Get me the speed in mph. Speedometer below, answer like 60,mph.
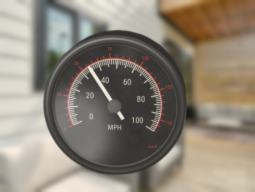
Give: 35,mph
